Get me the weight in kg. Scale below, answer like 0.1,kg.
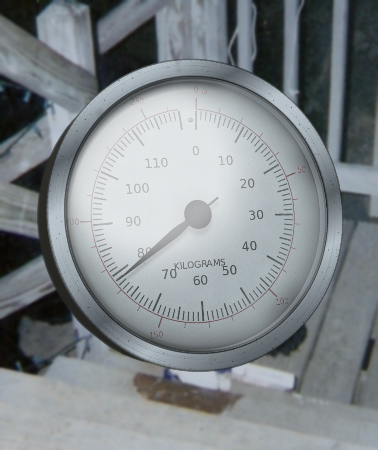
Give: 79,kg
